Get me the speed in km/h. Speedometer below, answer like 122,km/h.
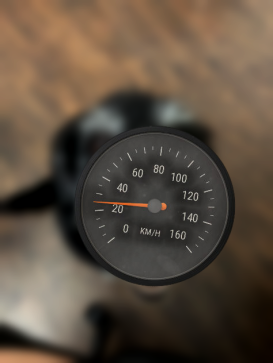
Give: 25,km/h
